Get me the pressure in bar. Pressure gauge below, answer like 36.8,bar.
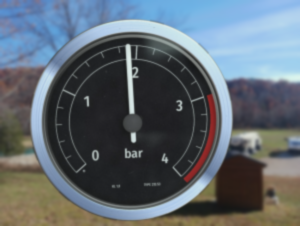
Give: 1.9,bar
